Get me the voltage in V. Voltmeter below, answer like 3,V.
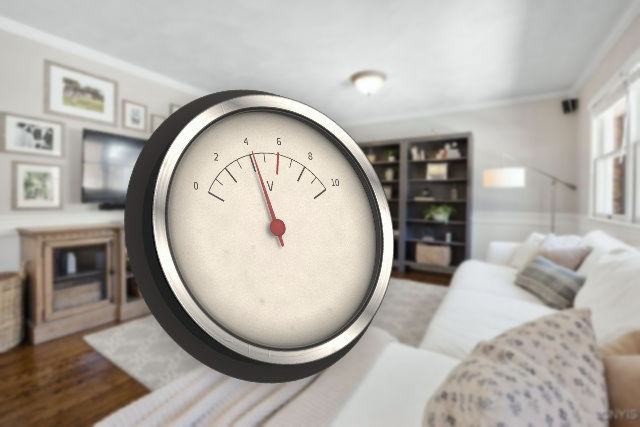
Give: 4,V
